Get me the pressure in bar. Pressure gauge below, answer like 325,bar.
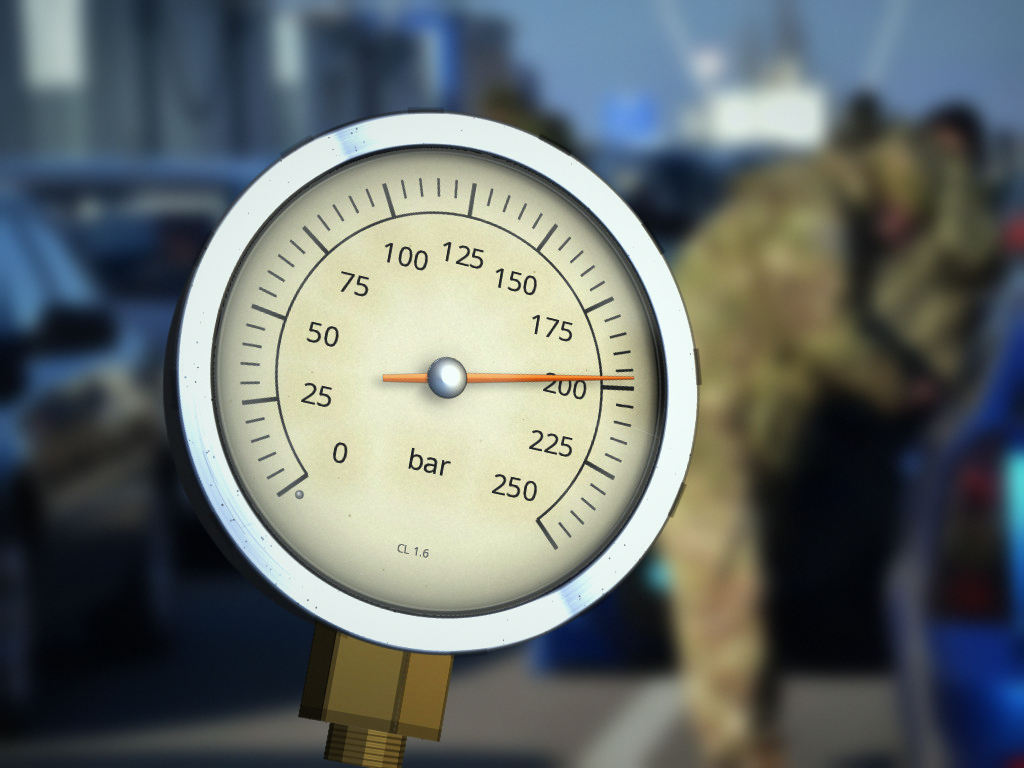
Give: 197.5,bar
